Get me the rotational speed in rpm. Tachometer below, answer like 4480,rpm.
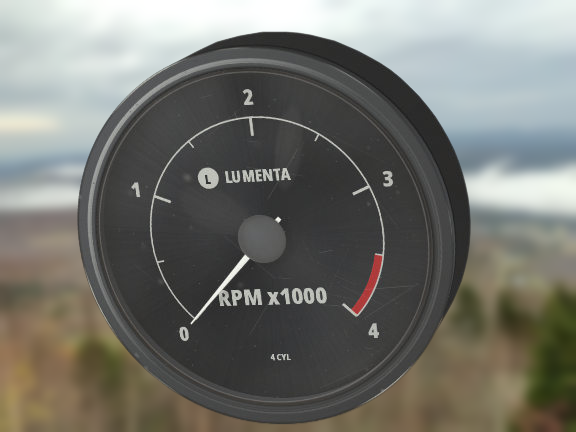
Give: 0,rpm
